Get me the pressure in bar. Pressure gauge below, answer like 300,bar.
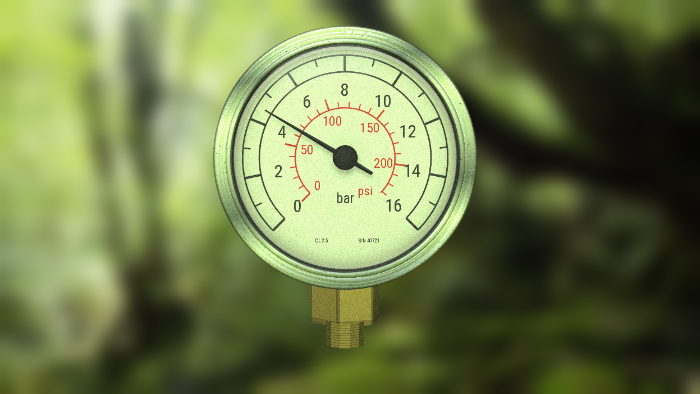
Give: 4.5,bar
